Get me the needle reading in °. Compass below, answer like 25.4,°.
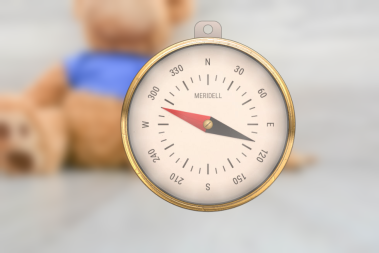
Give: 290,°
